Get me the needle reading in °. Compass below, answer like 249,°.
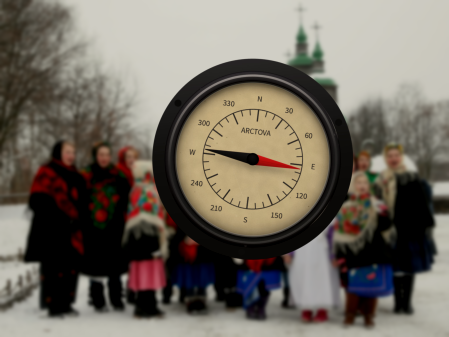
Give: 95,°
